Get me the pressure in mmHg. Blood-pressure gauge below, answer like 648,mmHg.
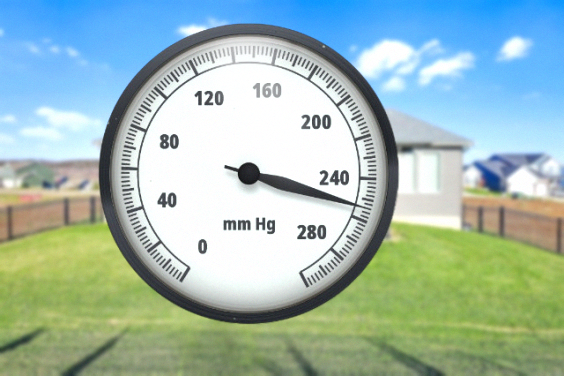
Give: 254,mmHg
